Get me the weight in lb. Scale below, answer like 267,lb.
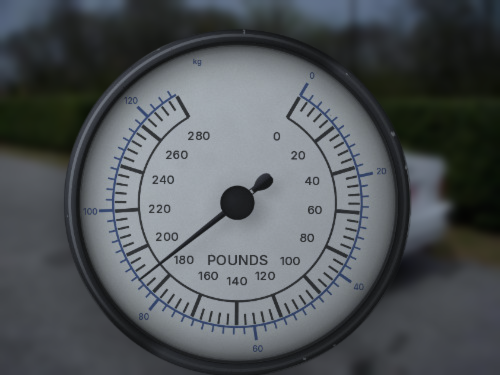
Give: 188,lb
